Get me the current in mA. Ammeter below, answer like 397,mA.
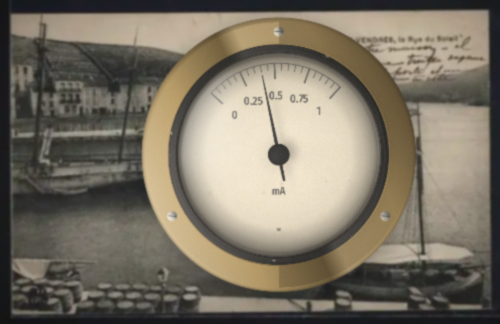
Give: 0.4,mA
